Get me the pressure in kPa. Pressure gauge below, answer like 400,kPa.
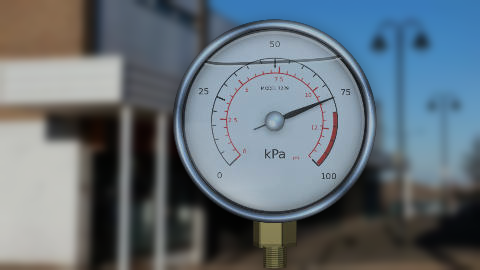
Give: 75,kPa
